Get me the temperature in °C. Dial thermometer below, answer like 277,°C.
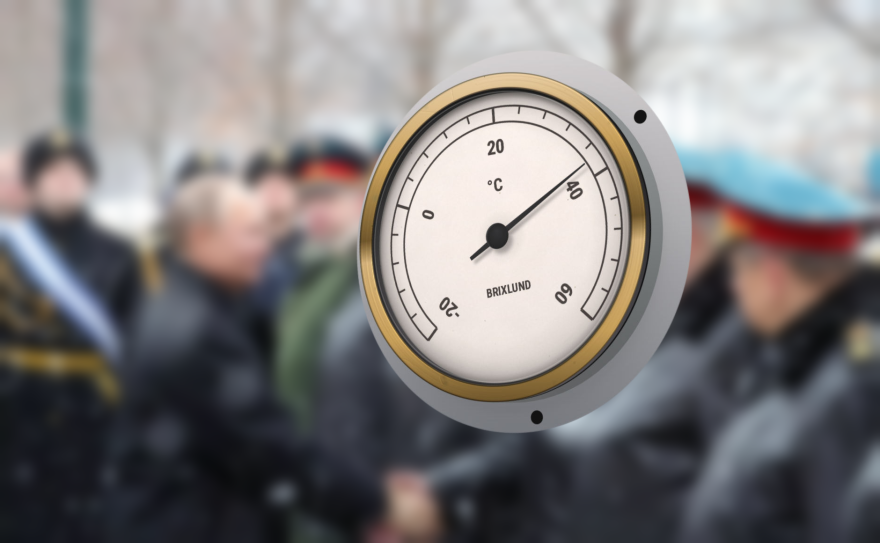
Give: 38,°C
